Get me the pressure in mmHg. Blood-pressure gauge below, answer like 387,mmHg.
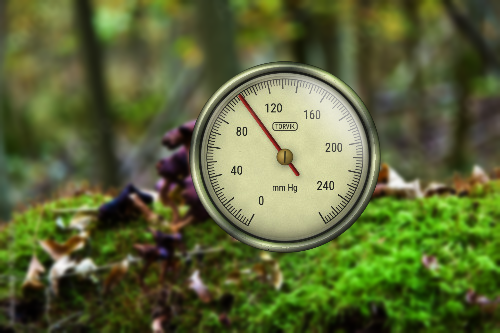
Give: 100,mmHg
